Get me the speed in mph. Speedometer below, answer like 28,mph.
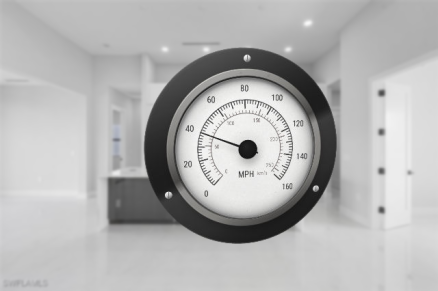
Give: 40,mph
